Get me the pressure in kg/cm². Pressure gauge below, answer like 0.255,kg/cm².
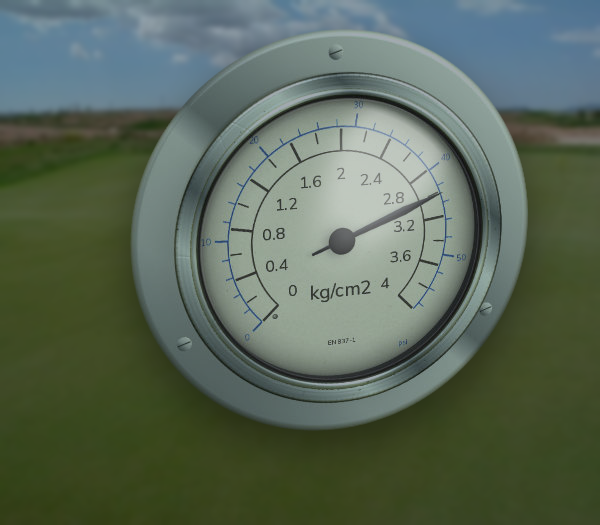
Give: 3,kg/cm²
